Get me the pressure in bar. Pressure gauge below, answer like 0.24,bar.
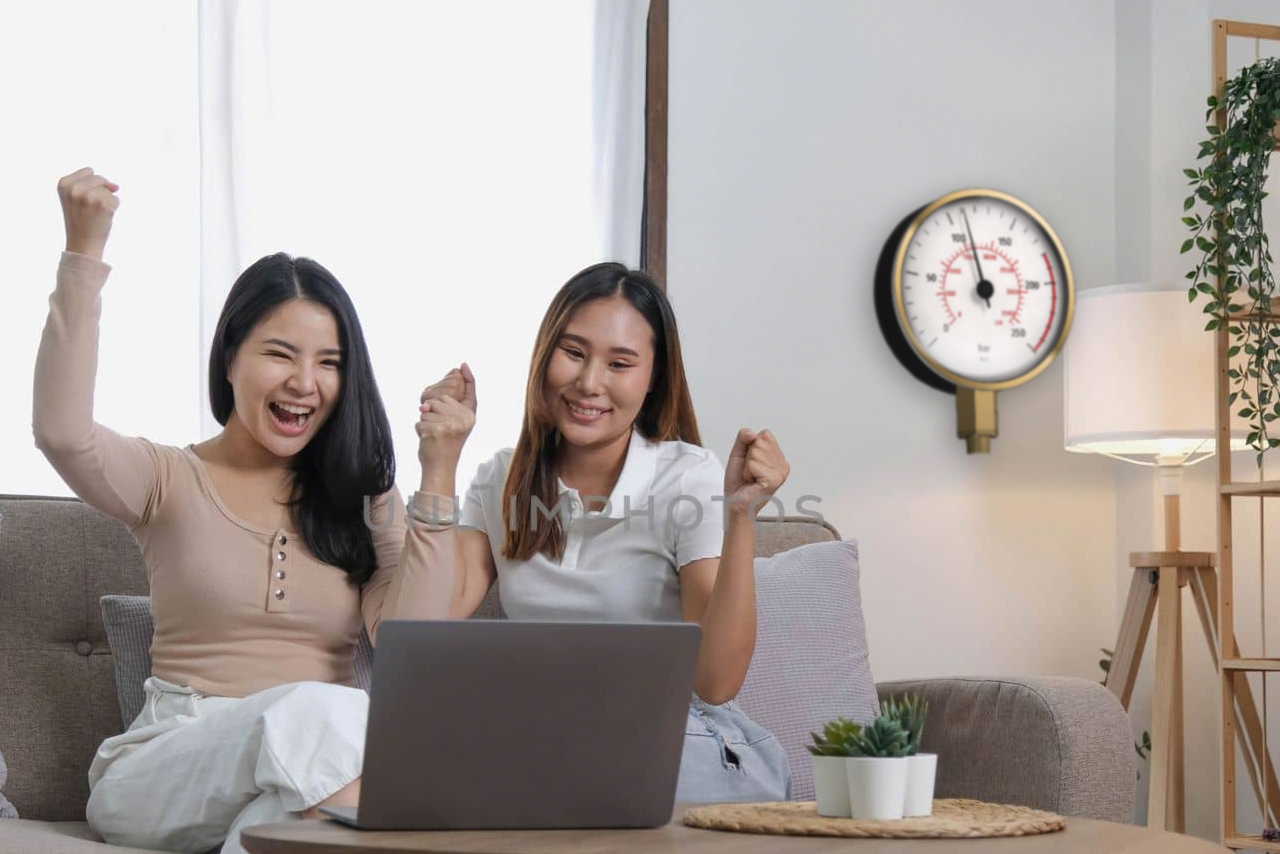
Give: 110,bar
